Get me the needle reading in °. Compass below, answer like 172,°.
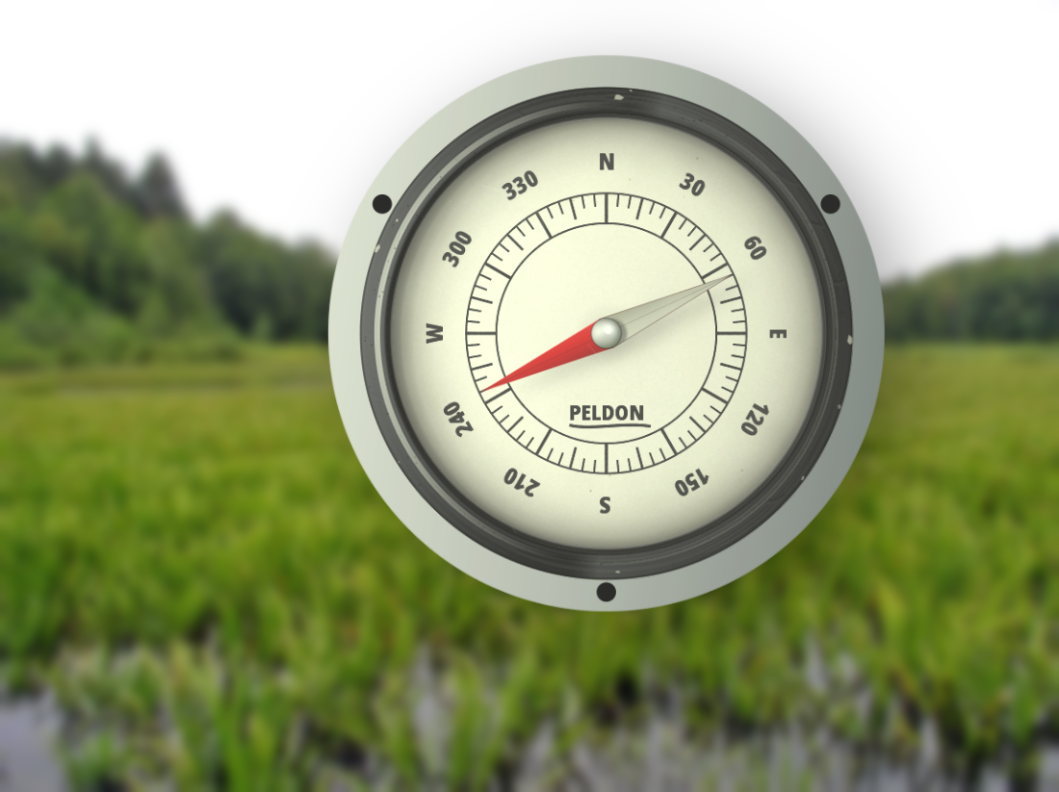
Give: 245,°
